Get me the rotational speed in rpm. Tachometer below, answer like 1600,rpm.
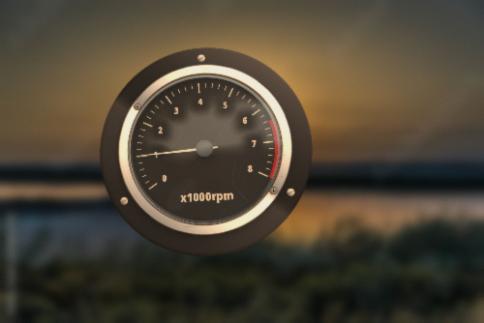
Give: 1000,rpm
